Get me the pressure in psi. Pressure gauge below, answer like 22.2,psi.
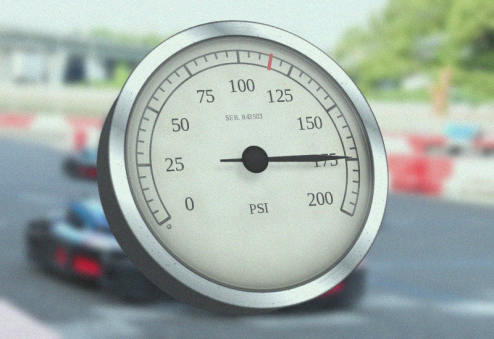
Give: 175,psi
